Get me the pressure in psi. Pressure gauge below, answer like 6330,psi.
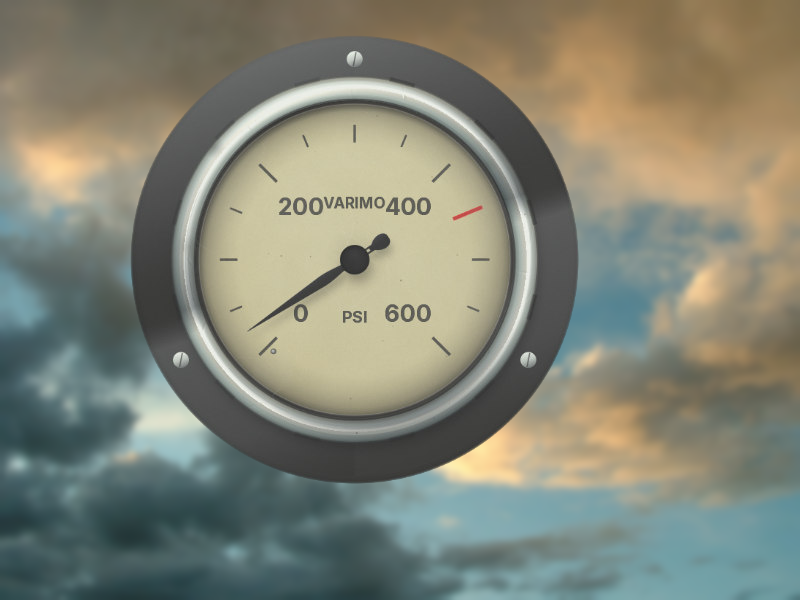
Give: 25,psi
